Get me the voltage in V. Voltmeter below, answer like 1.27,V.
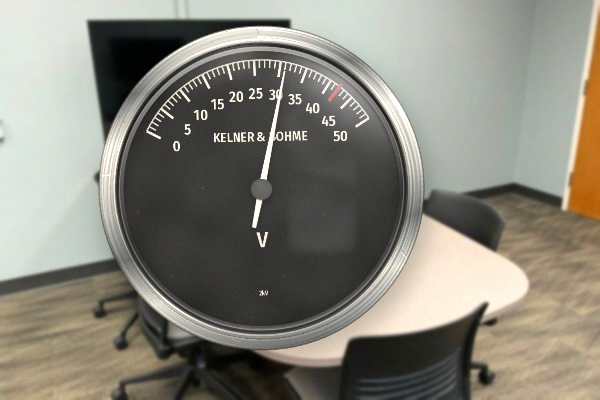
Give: 31,V
